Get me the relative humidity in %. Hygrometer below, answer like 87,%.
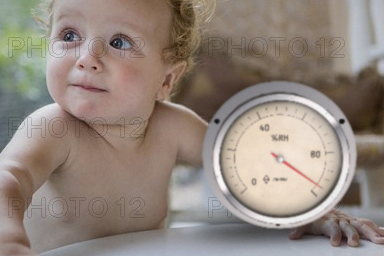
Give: 96,%
